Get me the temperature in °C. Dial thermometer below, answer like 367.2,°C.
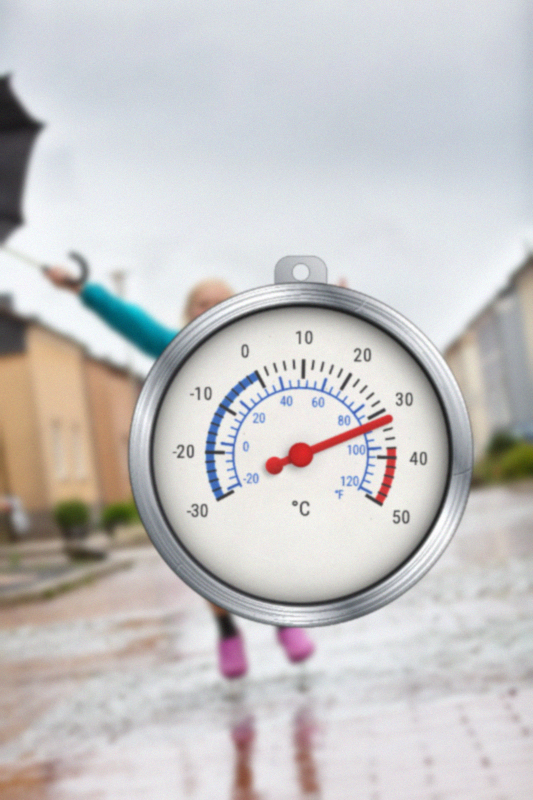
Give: 32,°C
